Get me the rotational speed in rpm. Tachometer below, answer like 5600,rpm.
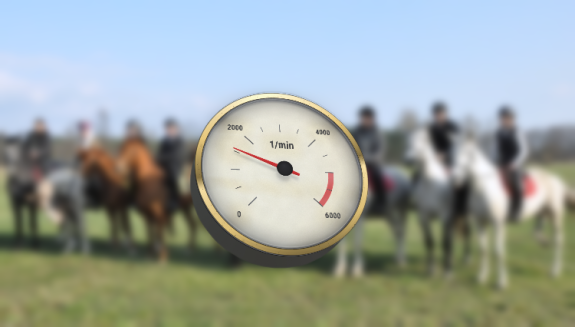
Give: 1500,rpm
